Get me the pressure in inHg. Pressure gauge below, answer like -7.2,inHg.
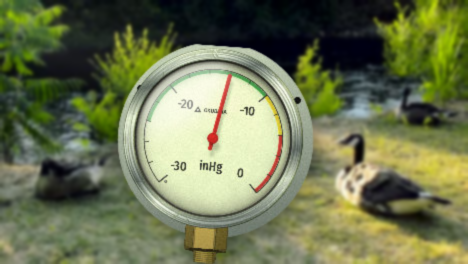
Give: -14,inHg
